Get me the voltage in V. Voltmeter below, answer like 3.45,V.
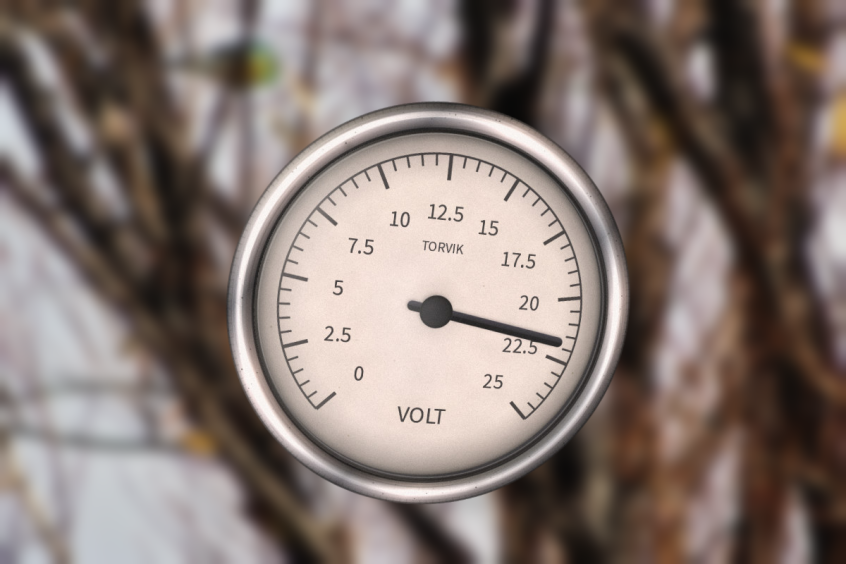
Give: 21.75,V
